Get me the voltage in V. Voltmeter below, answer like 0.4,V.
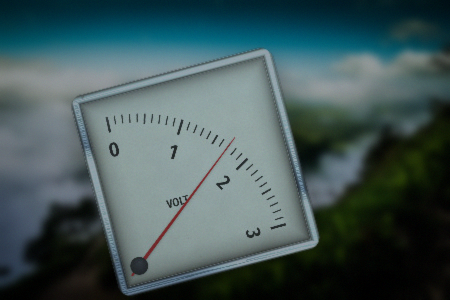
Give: 1.7,V
